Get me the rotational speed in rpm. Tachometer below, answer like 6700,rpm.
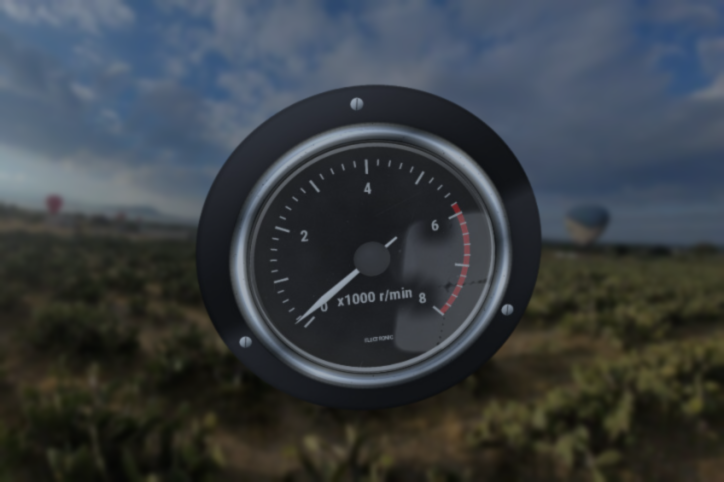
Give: 200,rpm
